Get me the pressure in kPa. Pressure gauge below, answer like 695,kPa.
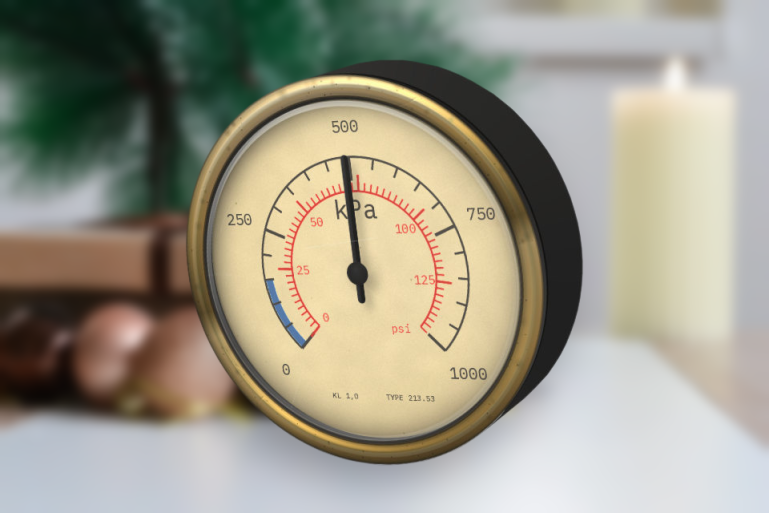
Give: 500,kPa
